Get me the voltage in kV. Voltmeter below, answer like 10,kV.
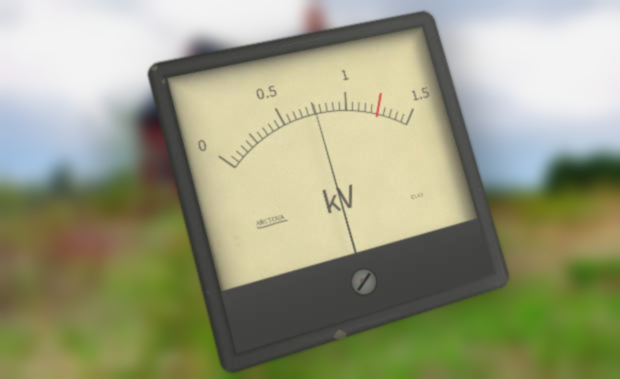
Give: 0.75,kV
